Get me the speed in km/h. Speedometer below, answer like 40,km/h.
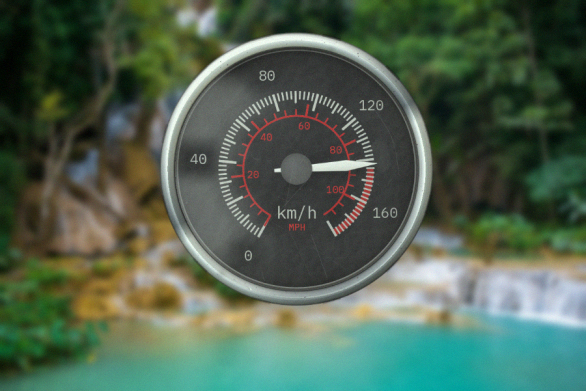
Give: 142,km/h
